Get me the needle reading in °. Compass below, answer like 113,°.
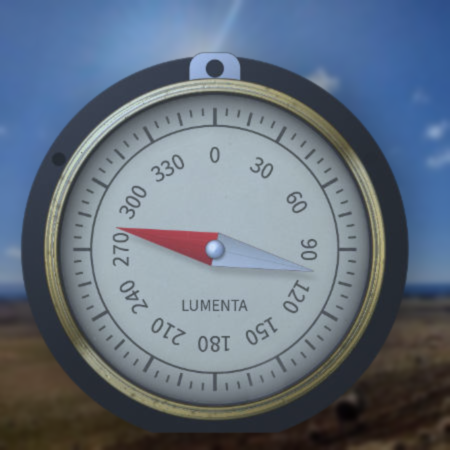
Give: 282.5,°
